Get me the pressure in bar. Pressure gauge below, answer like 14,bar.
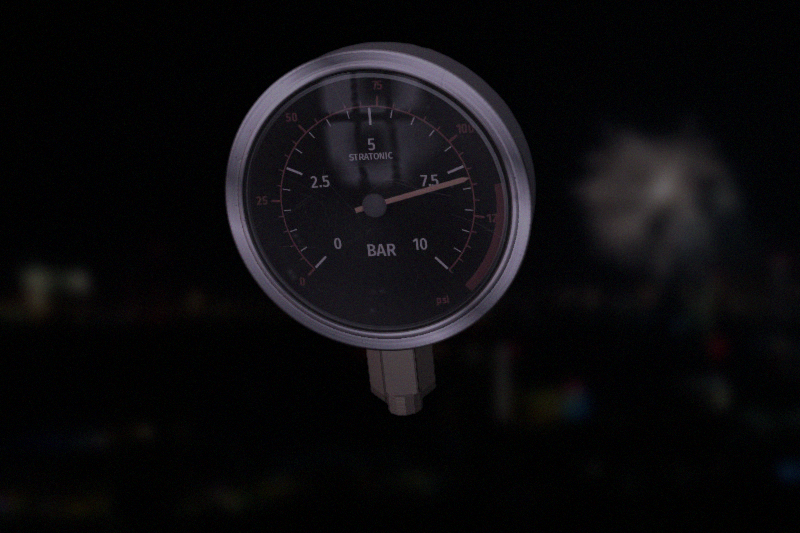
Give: 7.75,bar
